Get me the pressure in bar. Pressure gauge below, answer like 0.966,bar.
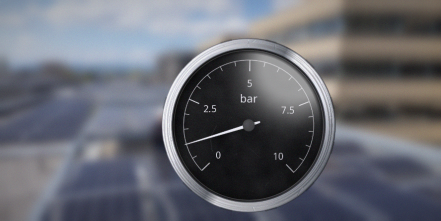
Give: 1,bar
